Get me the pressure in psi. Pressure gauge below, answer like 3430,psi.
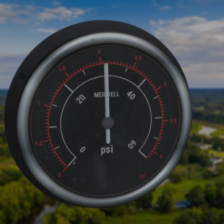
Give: 30,psi
